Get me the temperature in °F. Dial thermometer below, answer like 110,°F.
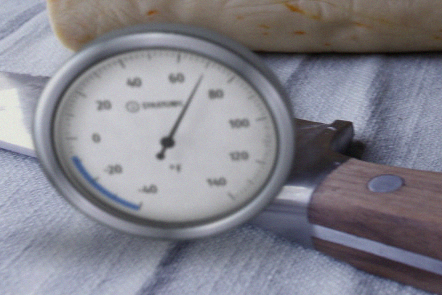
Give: 70,°F
